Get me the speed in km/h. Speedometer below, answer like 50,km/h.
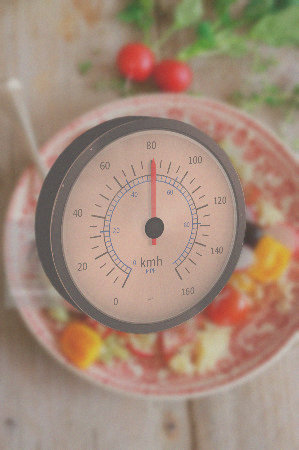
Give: 80,km/h
